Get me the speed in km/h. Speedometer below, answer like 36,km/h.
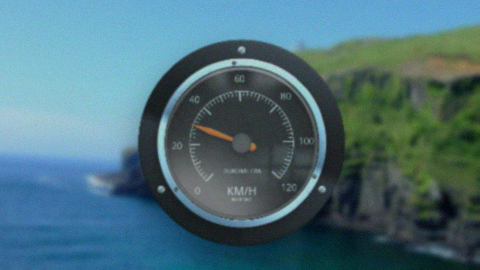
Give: 30,km/h
